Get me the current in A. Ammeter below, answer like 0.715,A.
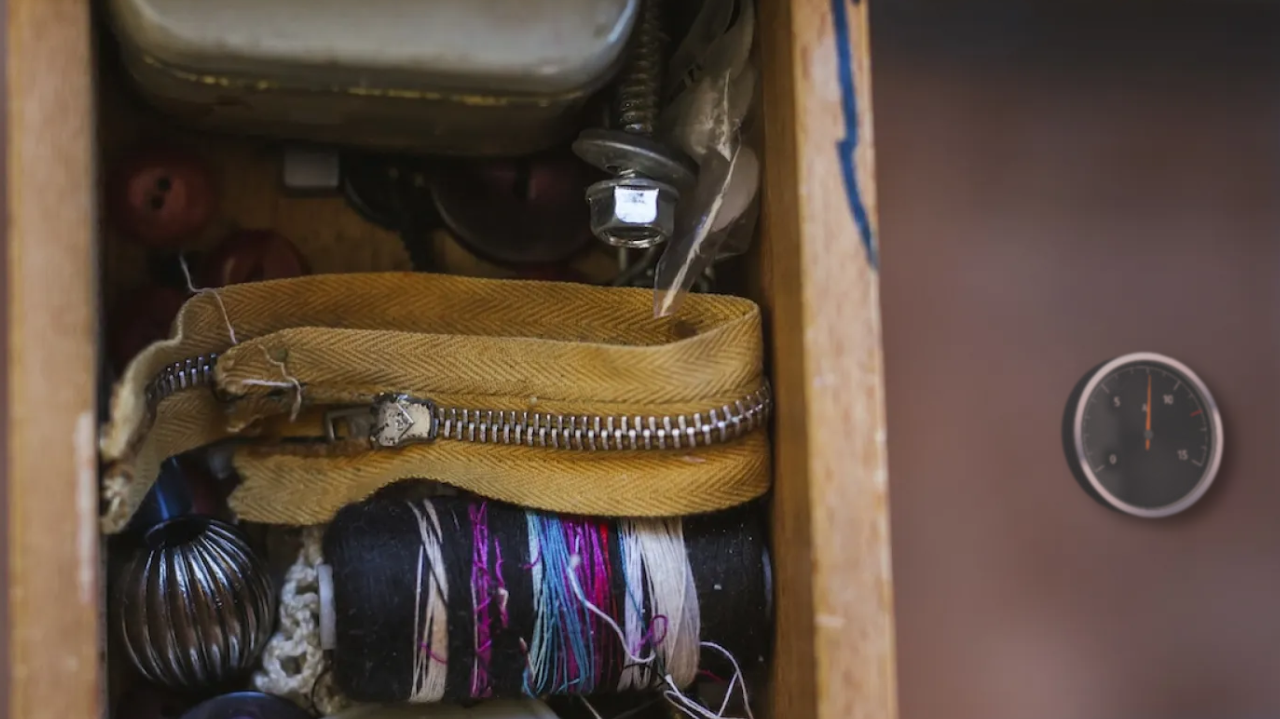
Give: 8,A
